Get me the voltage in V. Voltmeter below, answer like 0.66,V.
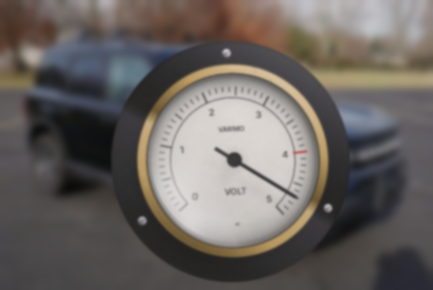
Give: 4.7,V
